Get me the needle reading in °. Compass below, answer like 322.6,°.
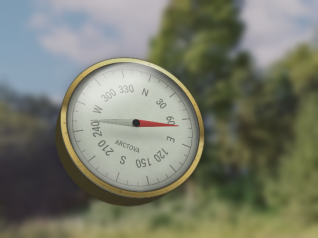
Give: 70,°
